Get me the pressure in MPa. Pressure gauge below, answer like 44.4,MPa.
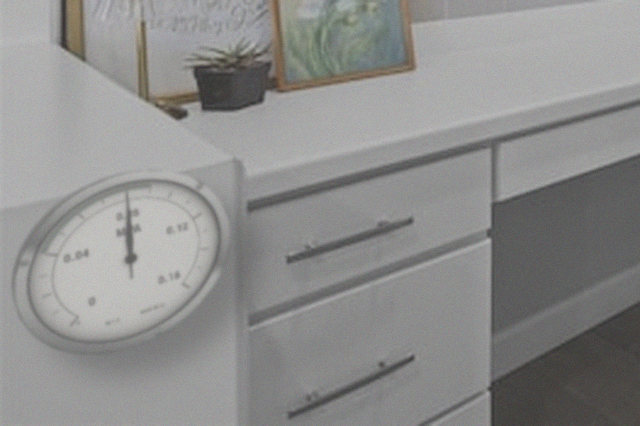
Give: 0.08,MPa
